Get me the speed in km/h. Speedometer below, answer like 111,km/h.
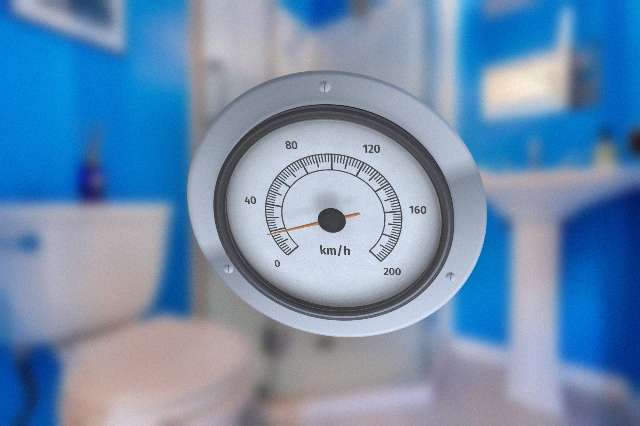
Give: 20,km/h
